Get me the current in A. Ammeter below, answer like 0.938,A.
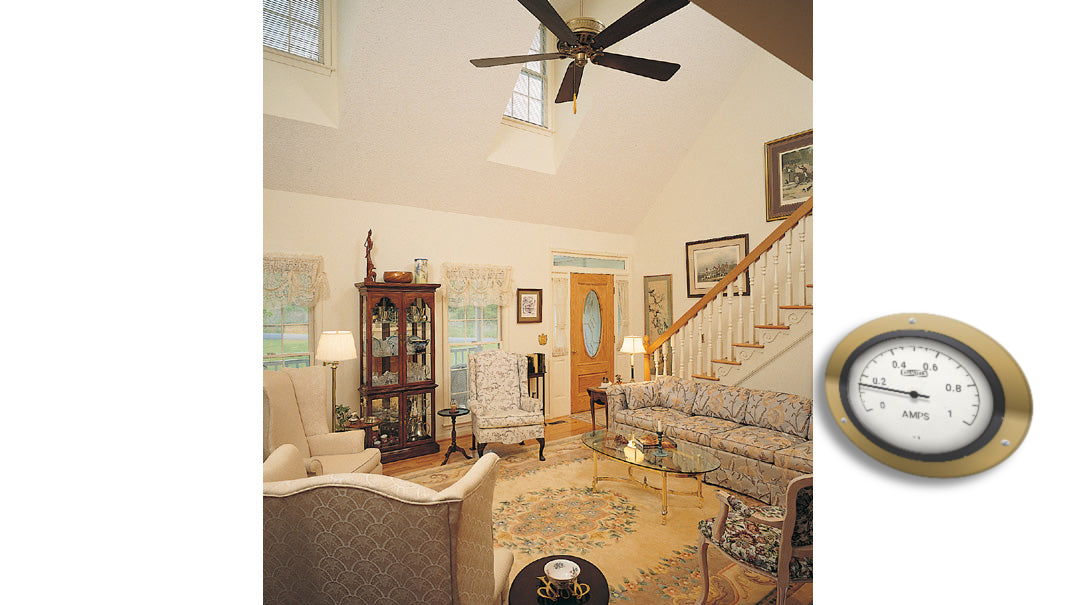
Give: 0.15,A
